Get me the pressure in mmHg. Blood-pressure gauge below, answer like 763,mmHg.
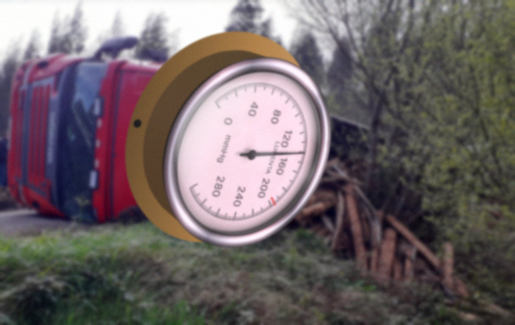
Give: 140,mmHg
